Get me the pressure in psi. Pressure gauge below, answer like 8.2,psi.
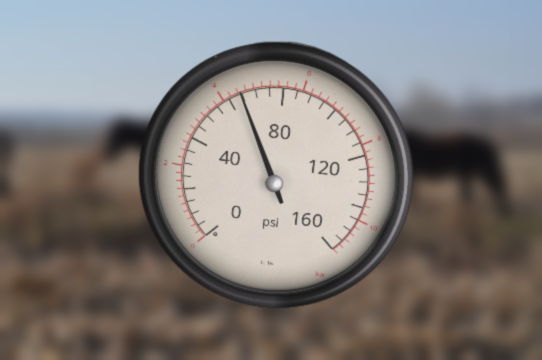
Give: 65,psi
